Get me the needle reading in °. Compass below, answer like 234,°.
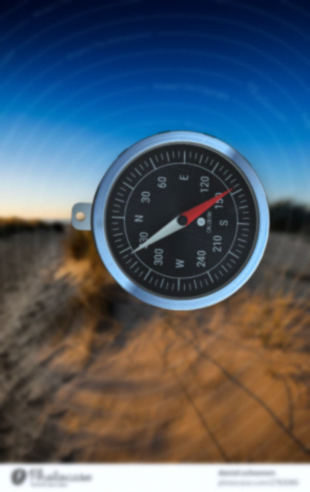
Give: 145,°
